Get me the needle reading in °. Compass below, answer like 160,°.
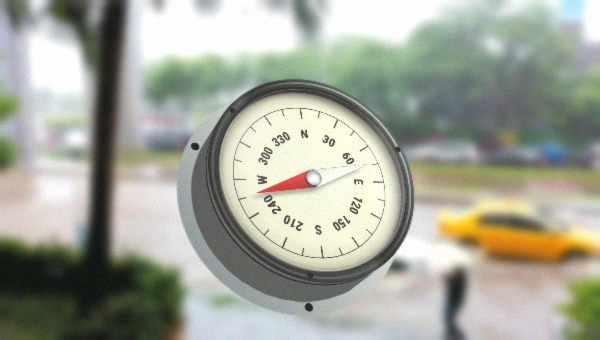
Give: 255,°
